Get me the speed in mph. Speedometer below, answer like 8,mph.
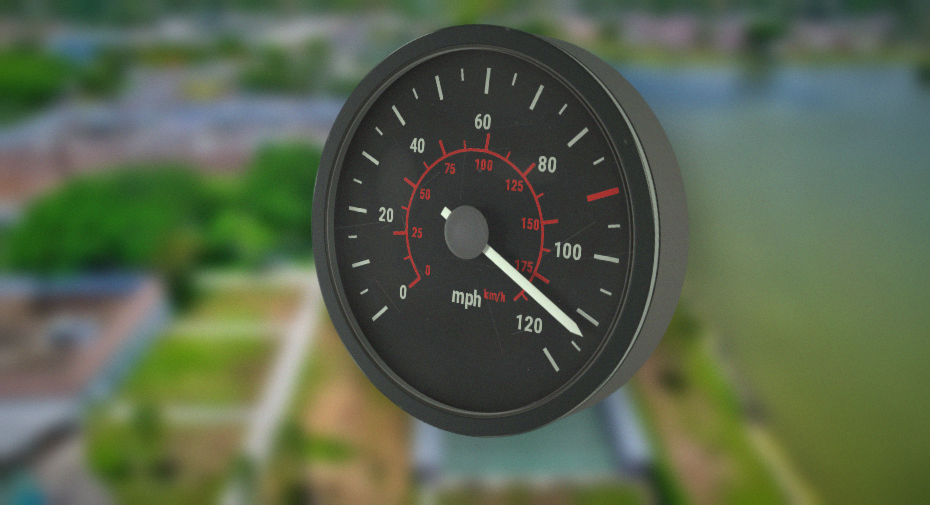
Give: 112.5,mph
